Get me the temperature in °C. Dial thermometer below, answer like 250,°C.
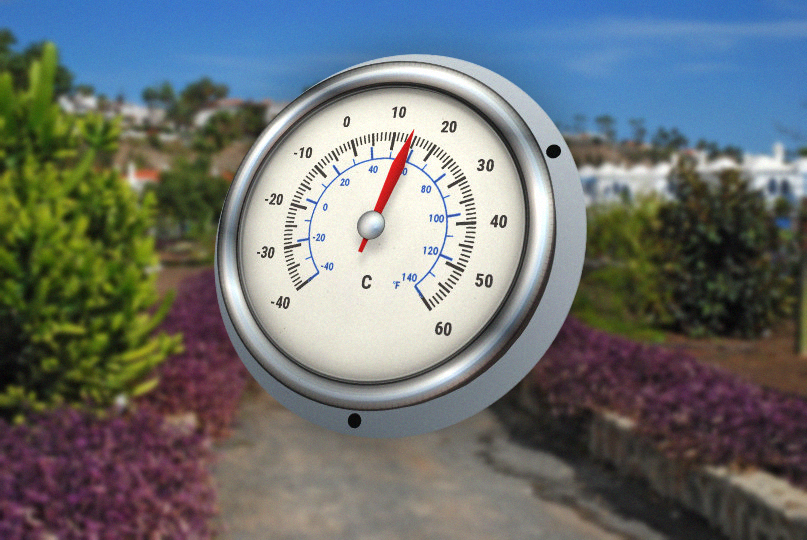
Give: 15,°C
